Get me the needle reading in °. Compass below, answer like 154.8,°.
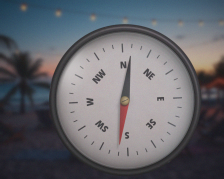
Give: 190,°
